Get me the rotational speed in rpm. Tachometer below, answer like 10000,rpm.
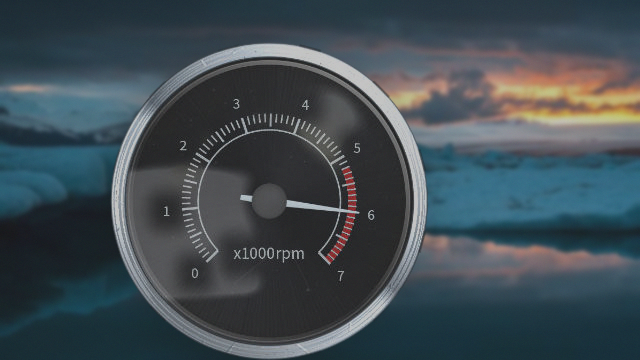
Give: 6000,rpm
